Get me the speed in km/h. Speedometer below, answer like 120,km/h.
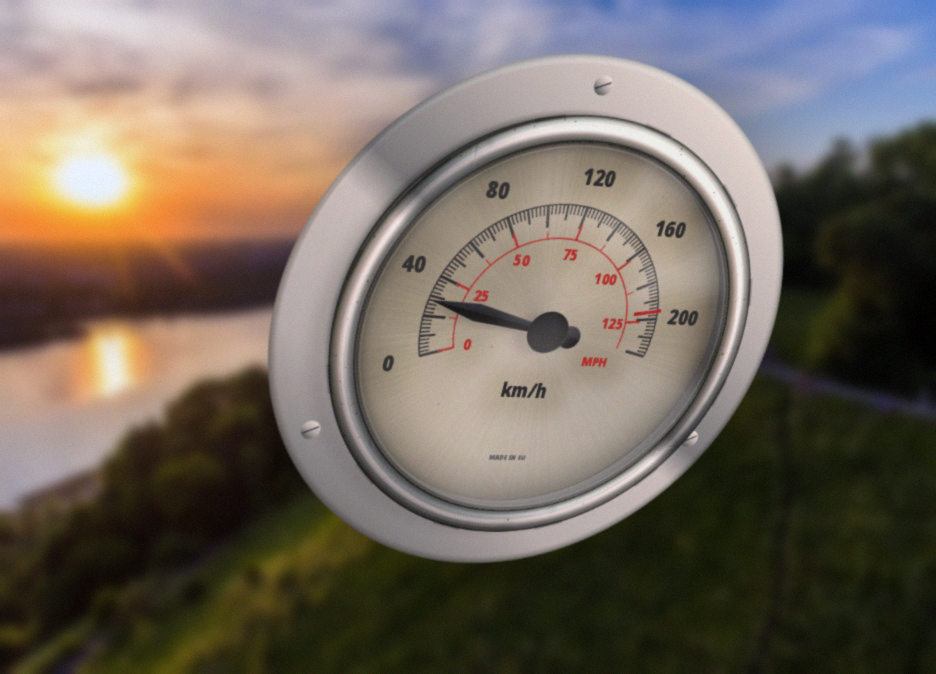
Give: 30,km/h
